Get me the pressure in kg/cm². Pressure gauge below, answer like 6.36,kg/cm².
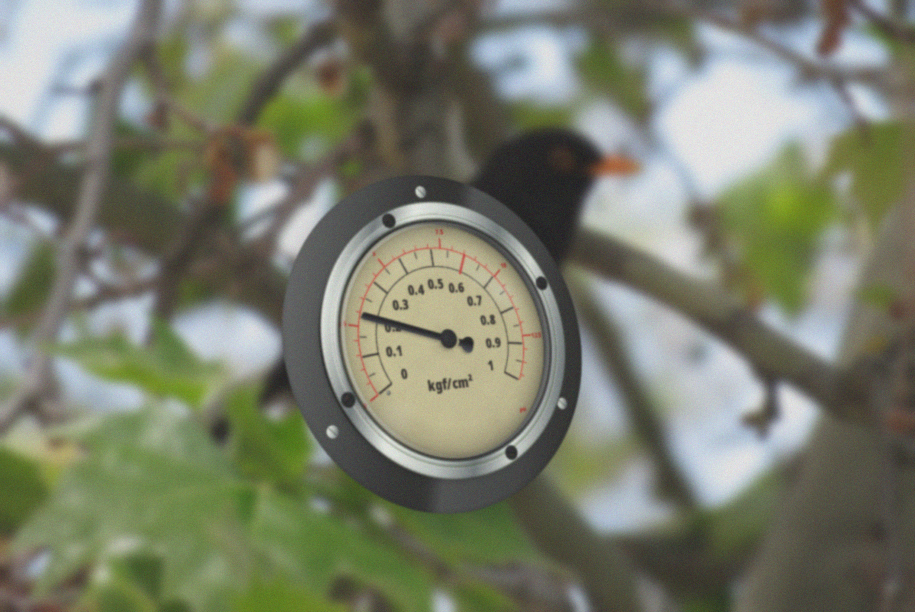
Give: 0.2,kg/cm²
